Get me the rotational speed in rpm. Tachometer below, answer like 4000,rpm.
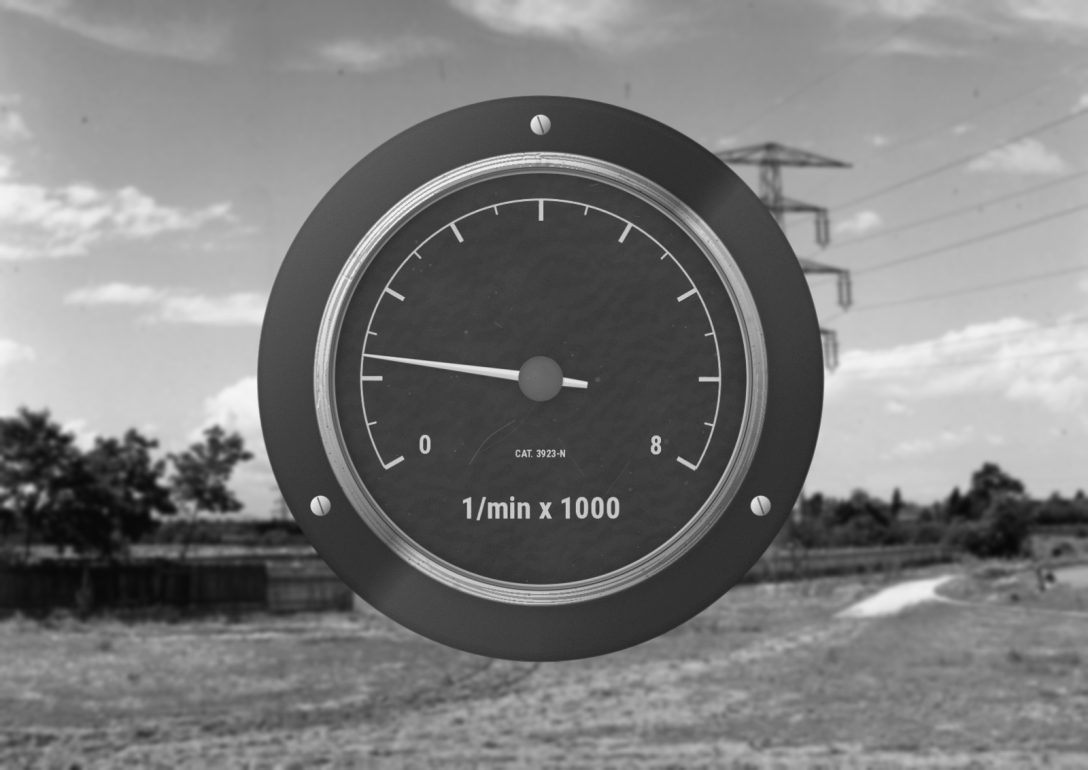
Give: 1250,rpm
